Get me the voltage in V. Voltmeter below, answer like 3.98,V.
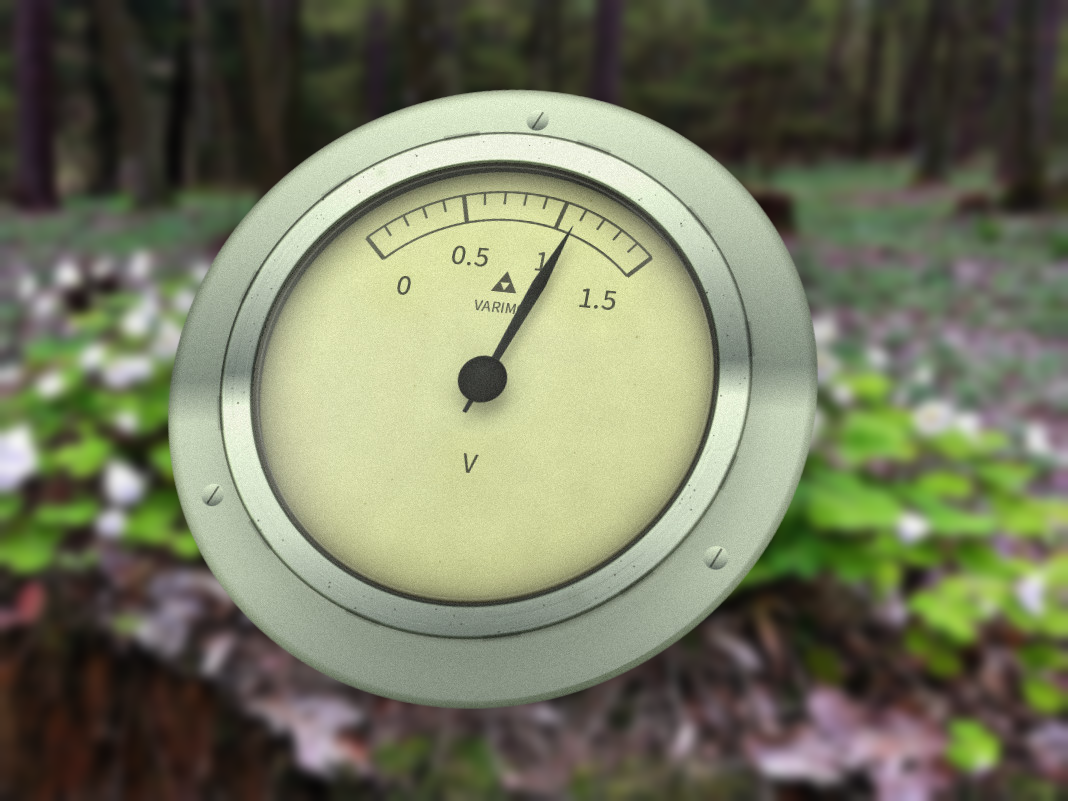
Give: 1.1,V
